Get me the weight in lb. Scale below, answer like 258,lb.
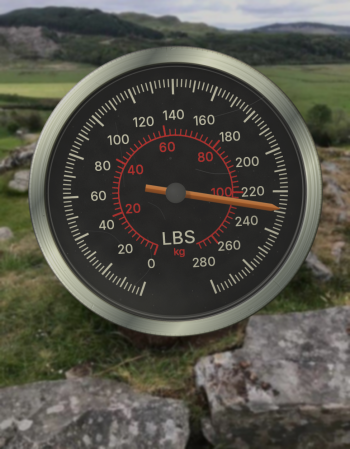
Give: 228,lb
